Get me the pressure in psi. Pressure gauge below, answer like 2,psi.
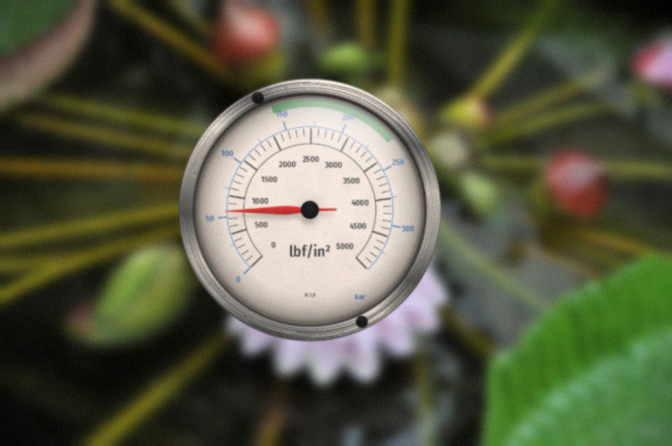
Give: 800,psi
